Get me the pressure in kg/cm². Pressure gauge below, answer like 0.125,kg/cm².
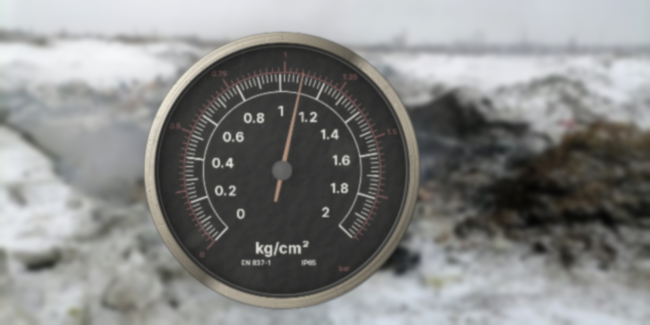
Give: 1.1,kg/cm²
